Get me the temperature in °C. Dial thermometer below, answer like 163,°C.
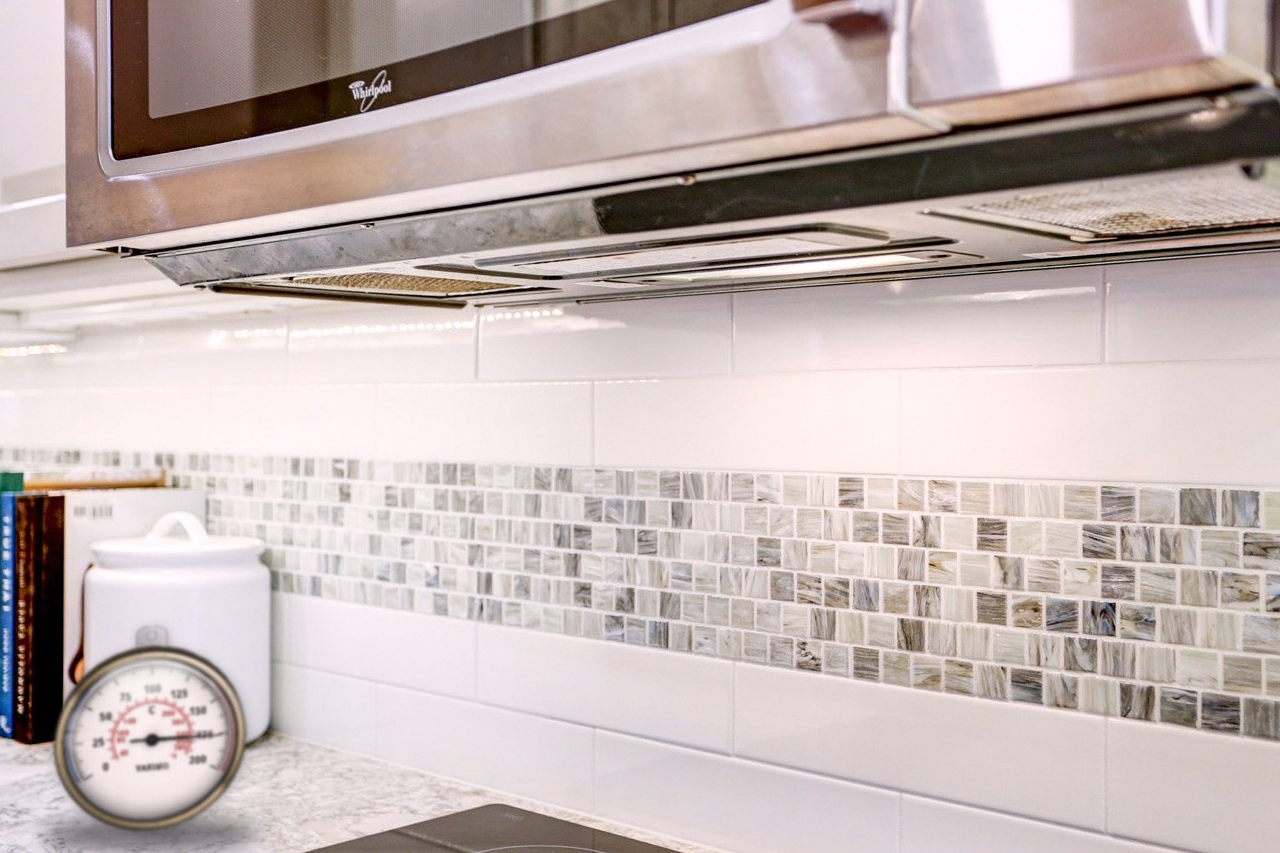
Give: 175,°C
